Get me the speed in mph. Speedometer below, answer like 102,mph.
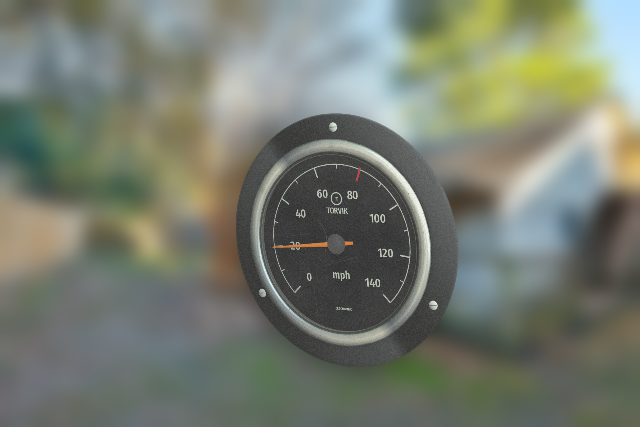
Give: 20,mph
